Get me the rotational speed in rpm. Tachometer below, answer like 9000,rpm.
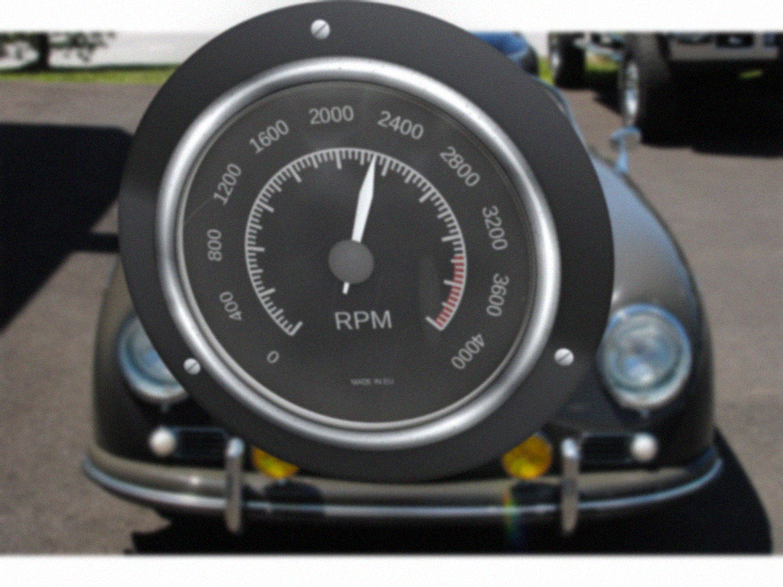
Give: 2300,rpm
